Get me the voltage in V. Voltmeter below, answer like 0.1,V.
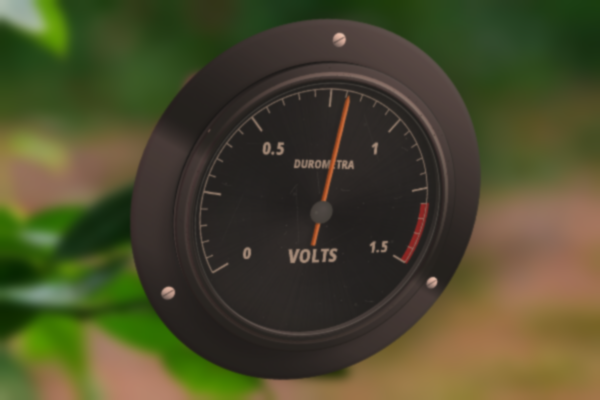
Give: 0.8,V
